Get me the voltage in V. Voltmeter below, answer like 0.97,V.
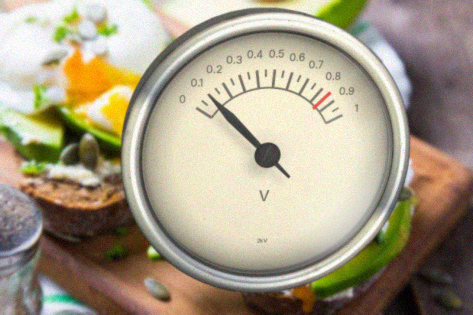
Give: 0.1,V
